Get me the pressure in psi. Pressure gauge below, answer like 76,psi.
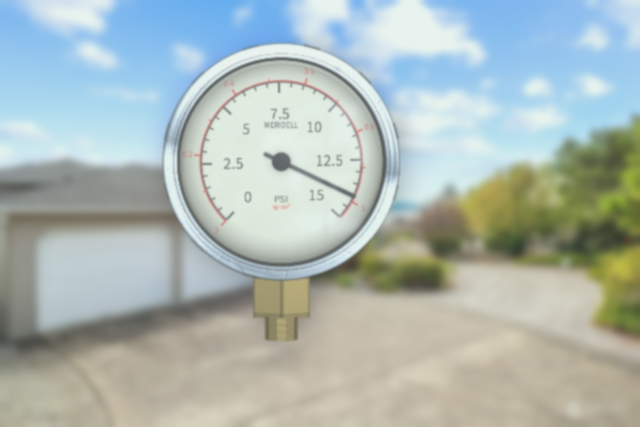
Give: 14,psi
